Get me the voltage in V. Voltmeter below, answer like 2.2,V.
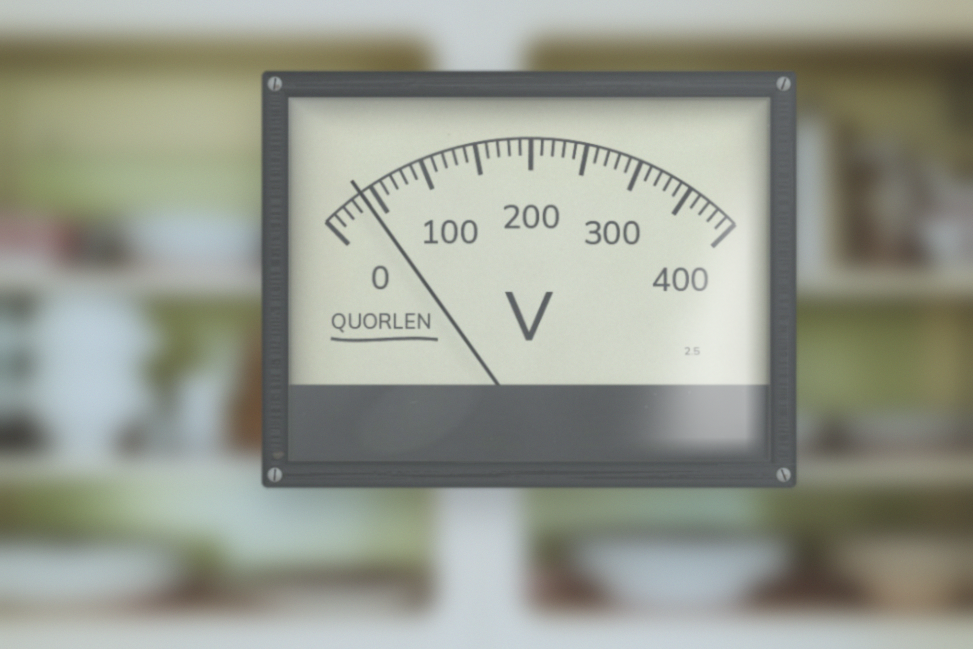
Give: 40,V
